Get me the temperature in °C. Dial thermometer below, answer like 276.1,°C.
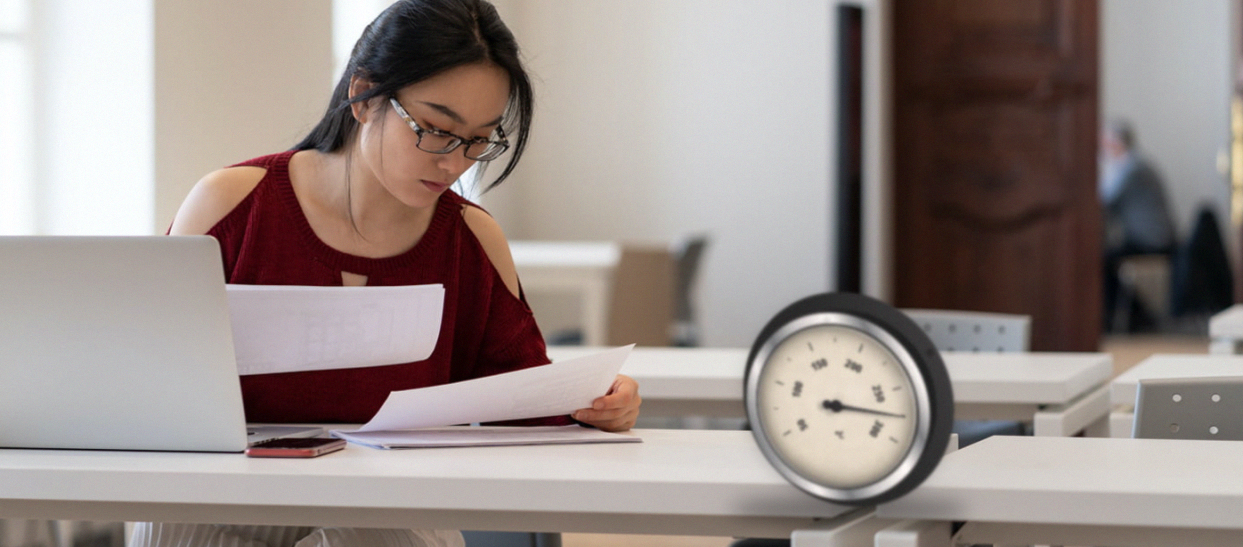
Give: 275,°C
